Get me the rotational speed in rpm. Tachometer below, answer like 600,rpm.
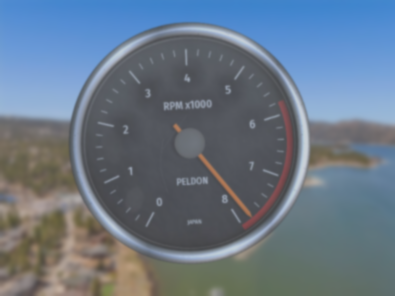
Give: 7800,rpm
